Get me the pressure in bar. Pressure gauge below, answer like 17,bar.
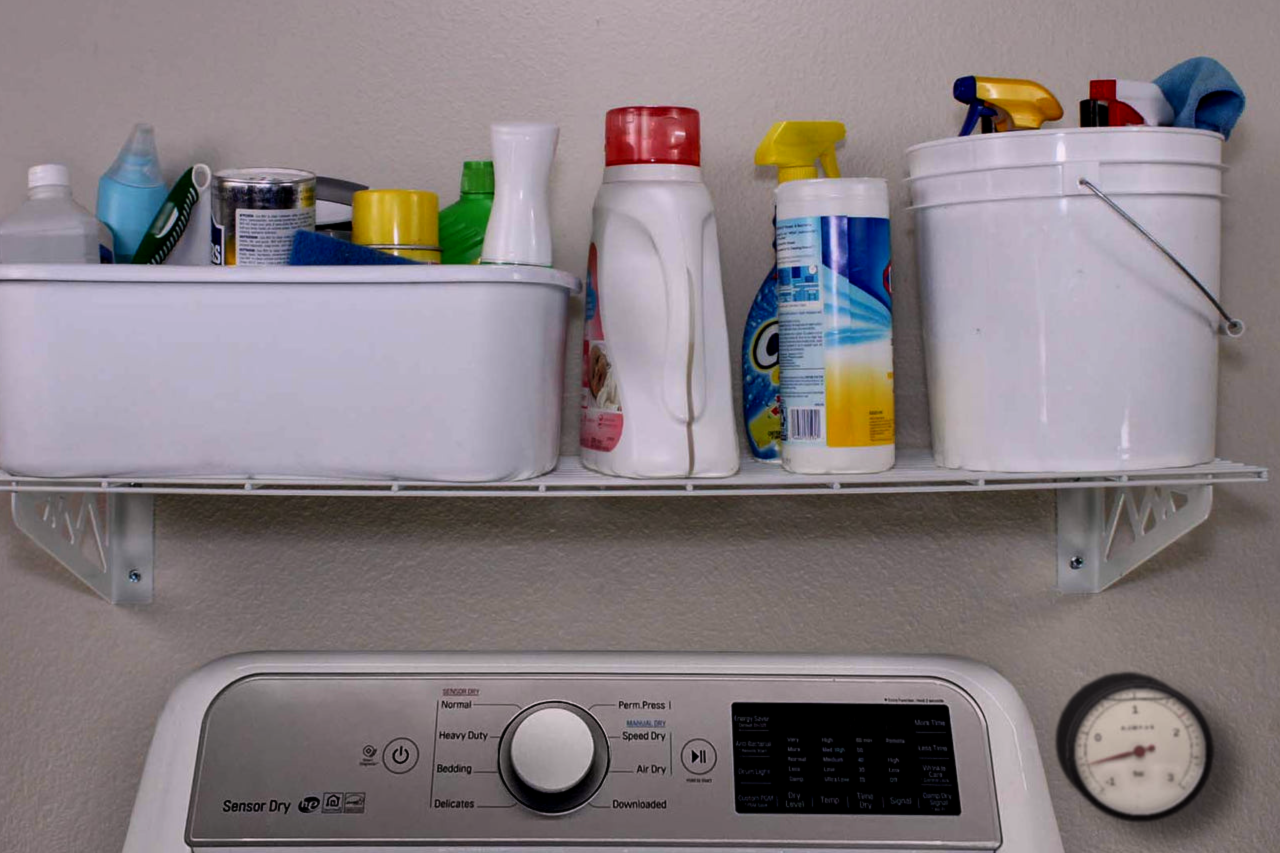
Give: -0.5,bar
